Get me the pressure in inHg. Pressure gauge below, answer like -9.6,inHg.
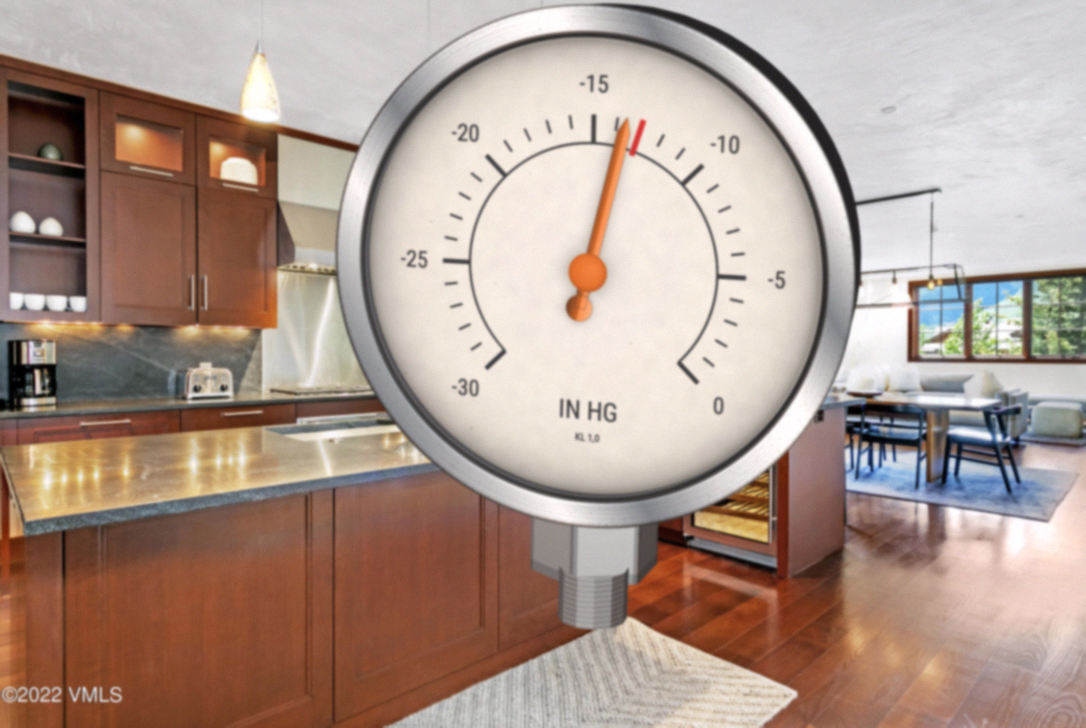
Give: -13.5,inHg
